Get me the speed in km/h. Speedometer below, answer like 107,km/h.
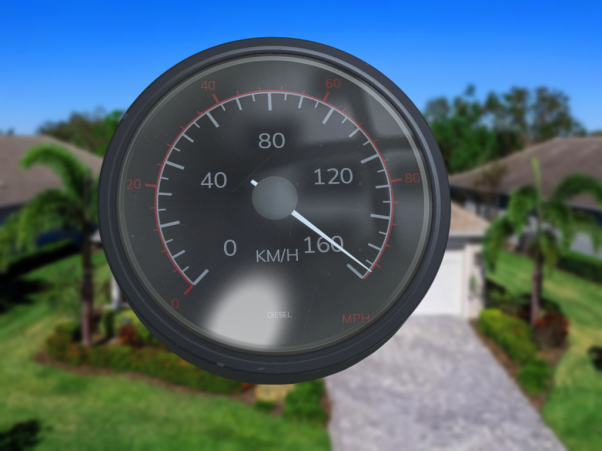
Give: 157.5,km/h
